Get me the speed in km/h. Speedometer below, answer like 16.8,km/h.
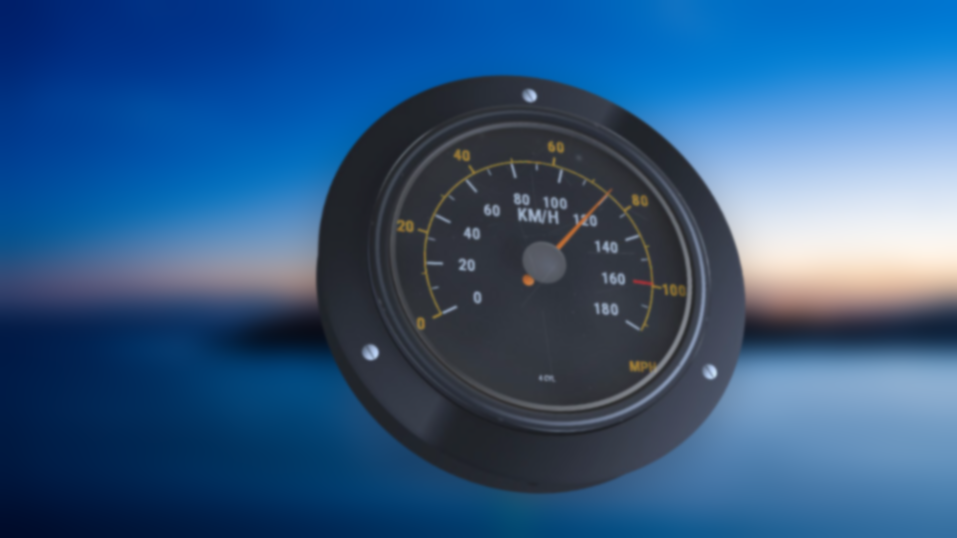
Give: 120,km/h
